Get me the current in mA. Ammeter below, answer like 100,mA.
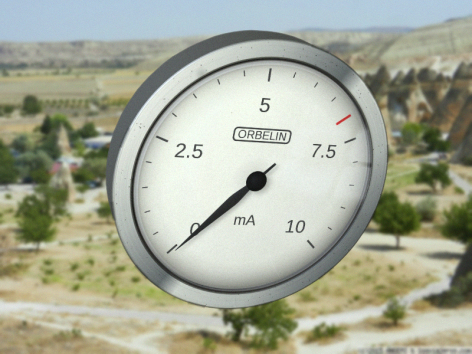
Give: 0,mA
